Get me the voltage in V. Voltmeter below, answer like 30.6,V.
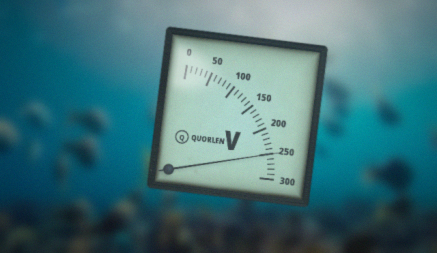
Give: 250,V
